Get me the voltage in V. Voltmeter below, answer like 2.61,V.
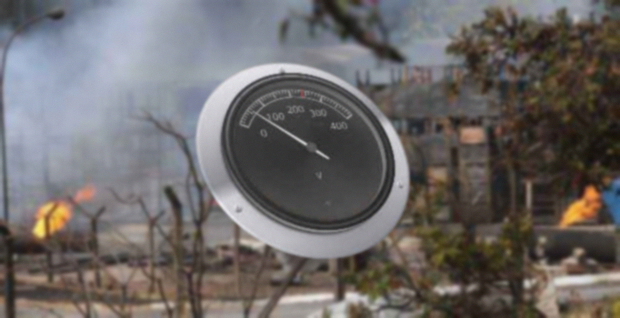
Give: 50,V
